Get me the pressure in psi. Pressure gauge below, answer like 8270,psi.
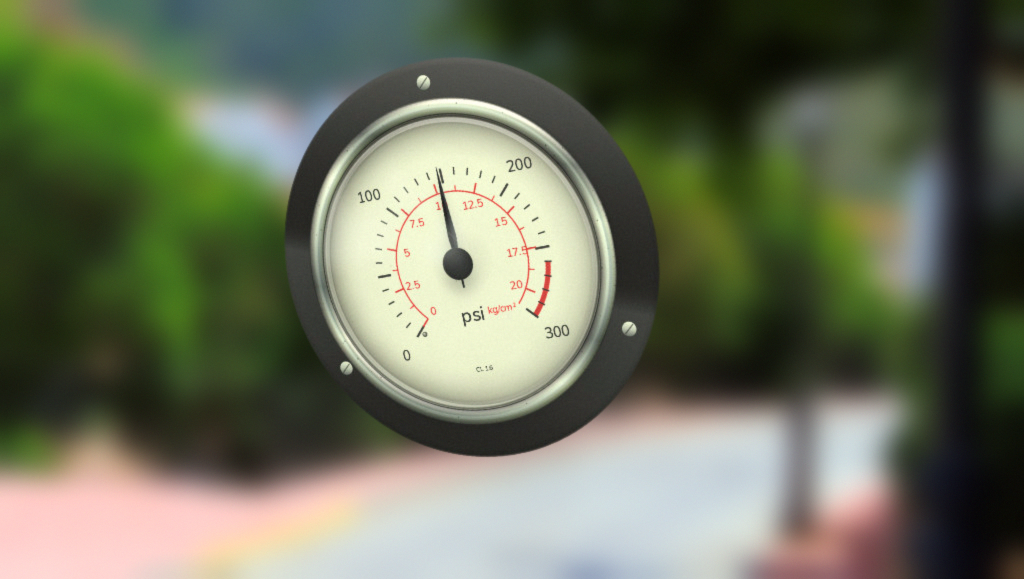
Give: 150,psi
